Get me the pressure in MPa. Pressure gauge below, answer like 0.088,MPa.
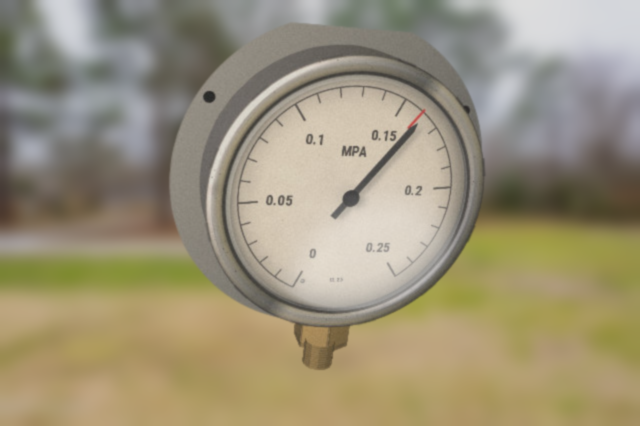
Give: 0.16,MPa
